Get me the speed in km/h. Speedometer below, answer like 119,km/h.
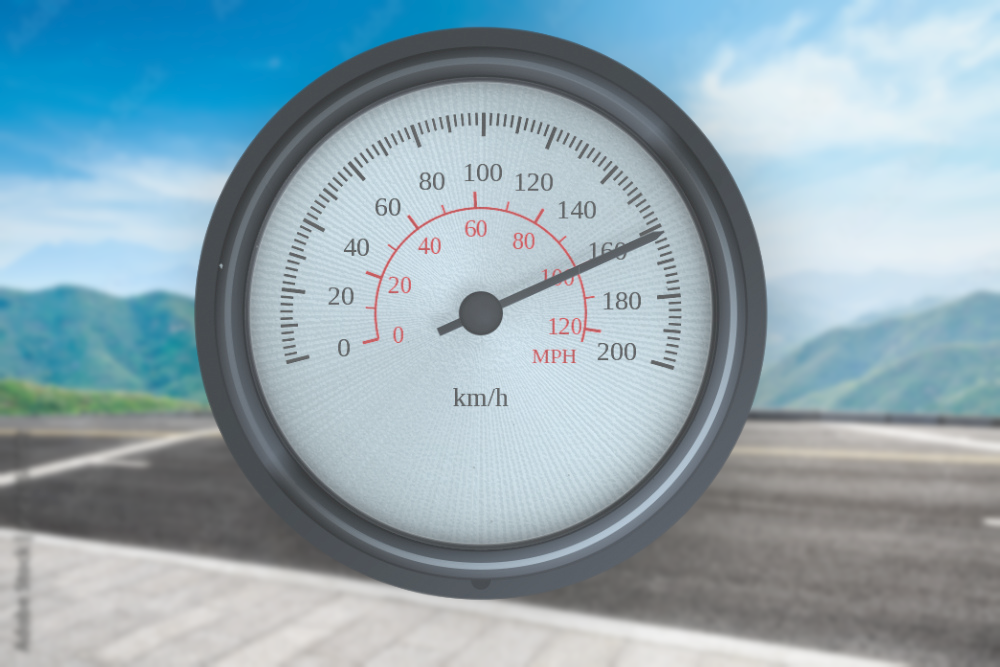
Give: 162,km/h
